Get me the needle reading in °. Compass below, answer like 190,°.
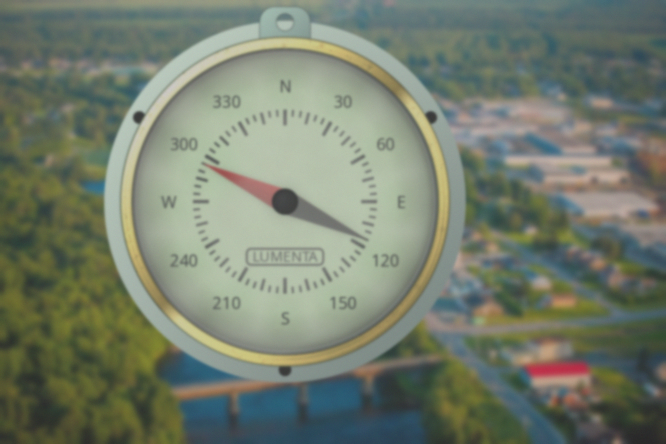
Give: 295,°
